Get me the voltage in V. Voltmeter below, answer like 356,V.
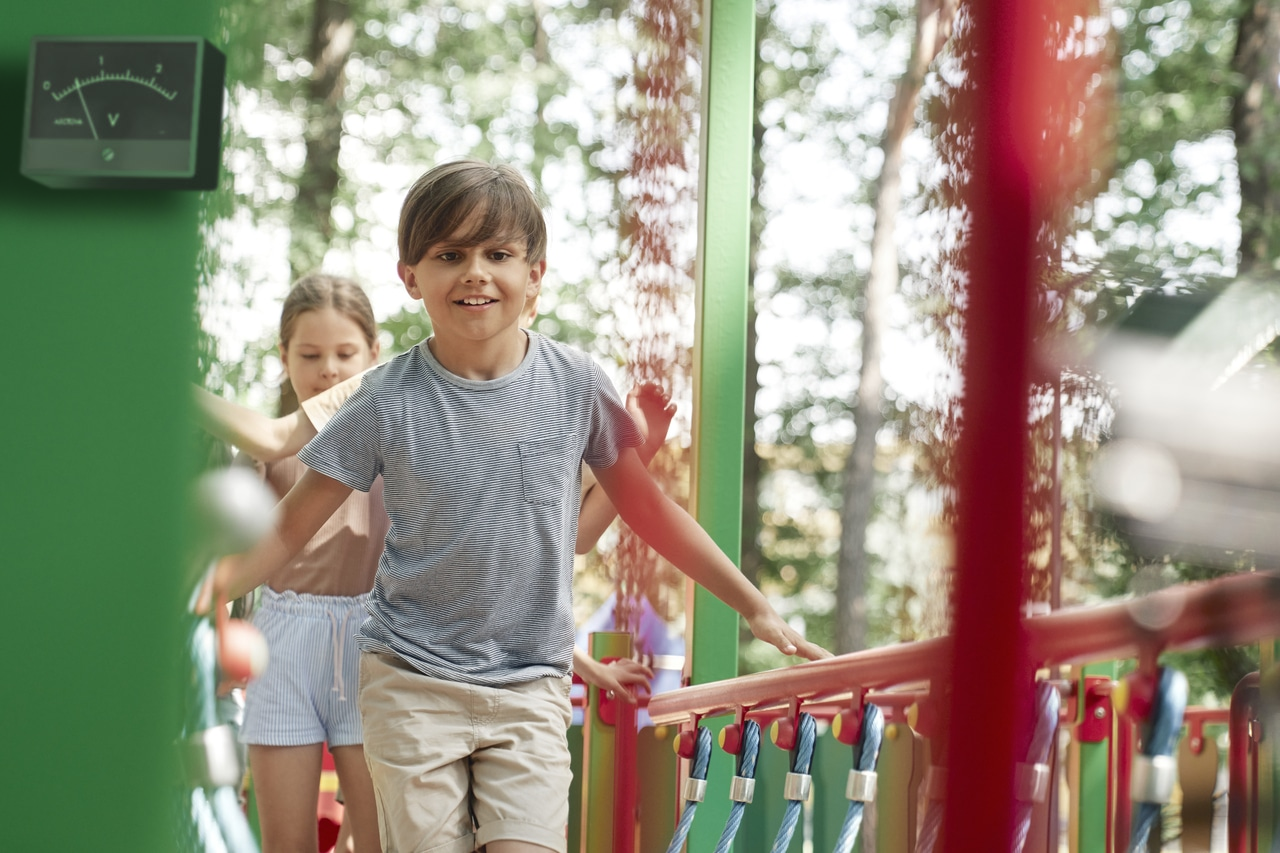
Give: 0.5,V
